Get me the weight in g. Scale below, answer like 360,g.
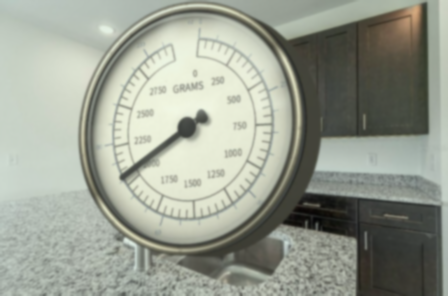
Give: 2050,g
